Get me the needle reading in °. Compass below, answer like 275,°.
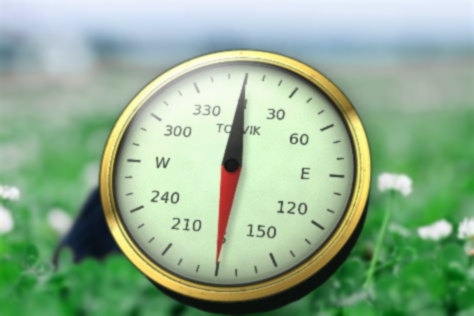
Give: 180,°
